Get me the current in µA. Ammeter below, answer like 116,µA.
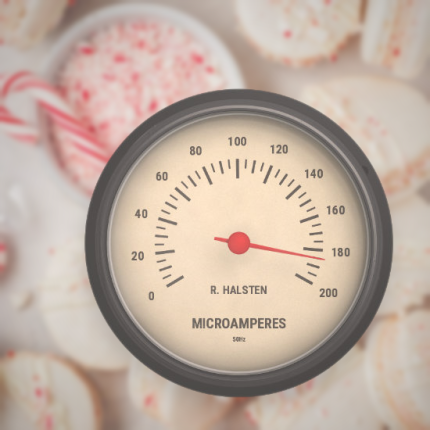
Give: 185,µA
